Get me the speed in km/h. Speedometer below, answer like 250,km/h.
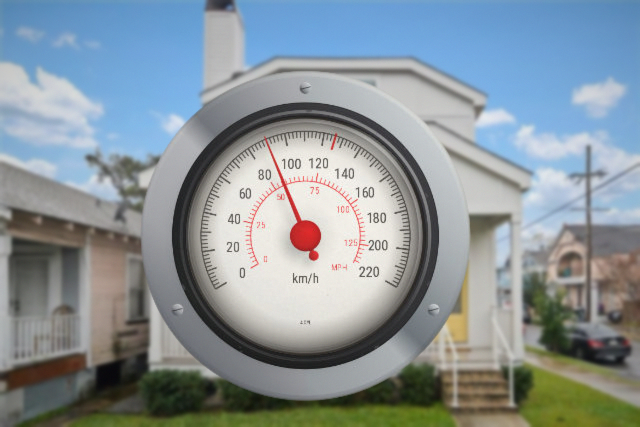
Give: 90,km/h
